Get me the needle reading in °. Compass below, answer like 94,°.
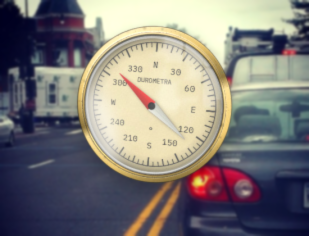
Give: 310,°
